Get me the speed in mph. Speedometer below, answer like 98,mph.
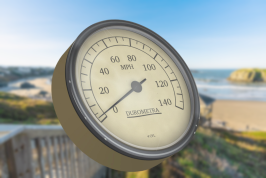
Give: 2.5,mph
